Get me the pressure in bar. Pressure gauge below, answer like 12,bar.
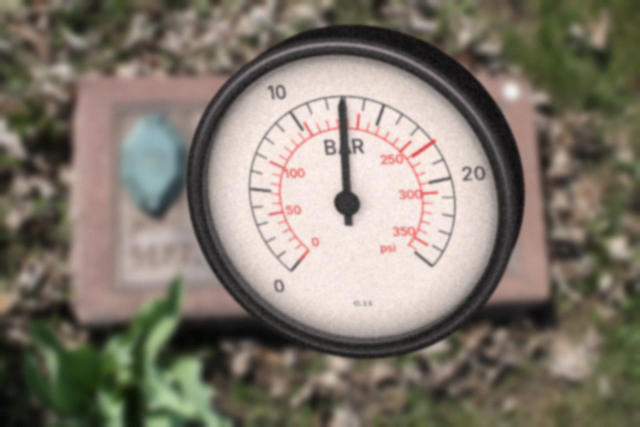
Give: 13,bar
